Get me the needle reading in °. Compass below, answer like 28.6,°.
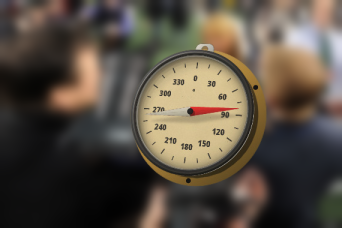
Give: 82.5,°
